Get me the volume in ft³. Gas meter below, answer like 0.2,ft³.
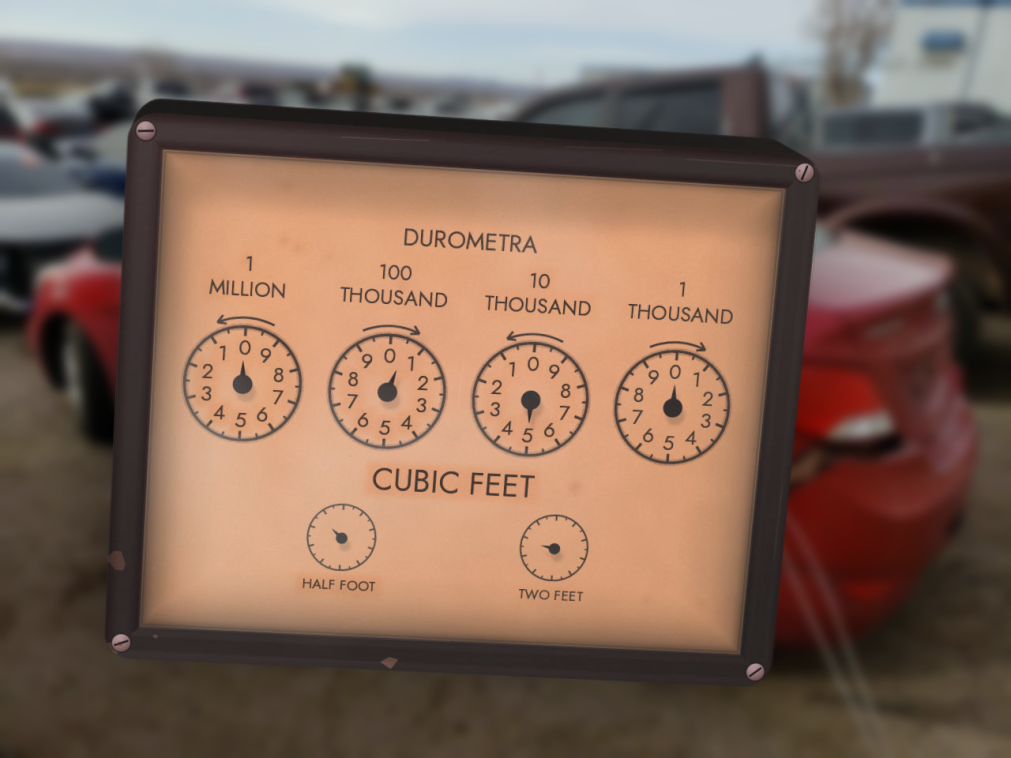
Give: 5000,ft³
